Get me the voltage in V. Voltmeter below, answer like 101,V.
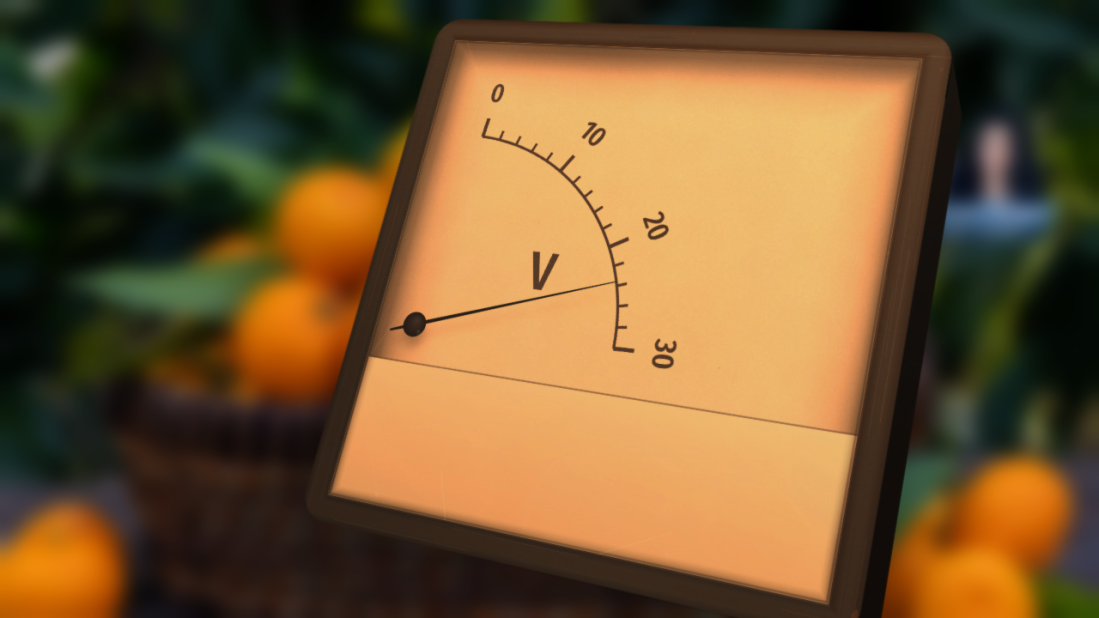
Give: 24,V
